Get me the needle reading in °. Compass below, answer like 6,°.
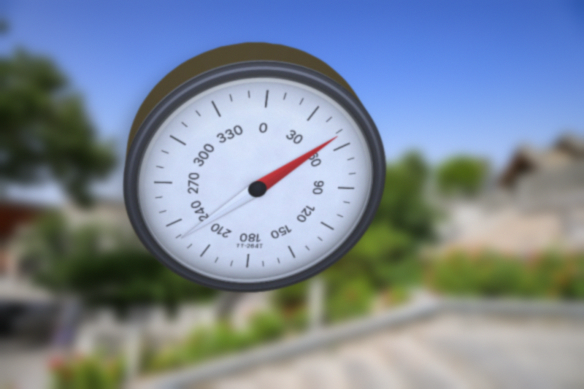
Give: 50,°
